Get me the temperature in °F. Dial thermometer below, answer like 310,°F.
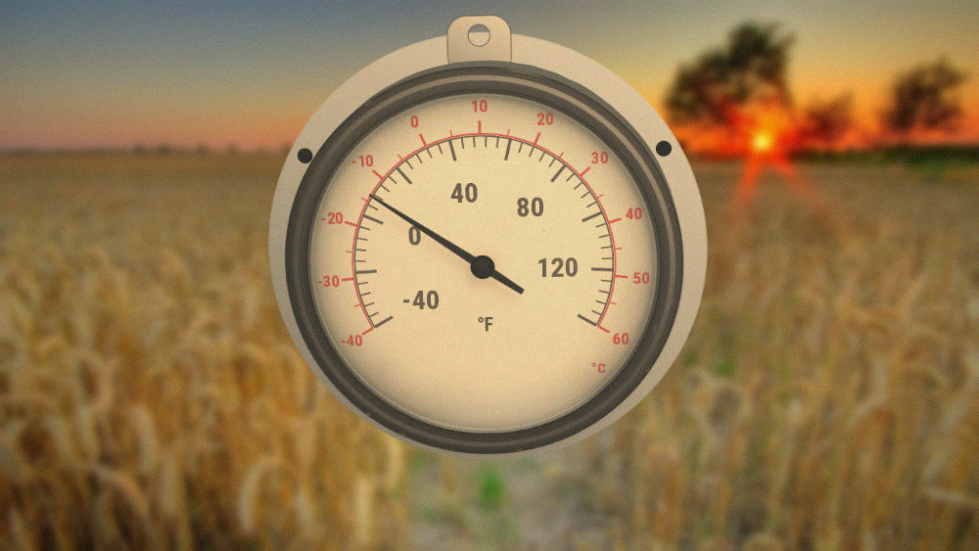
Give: 8,°F
